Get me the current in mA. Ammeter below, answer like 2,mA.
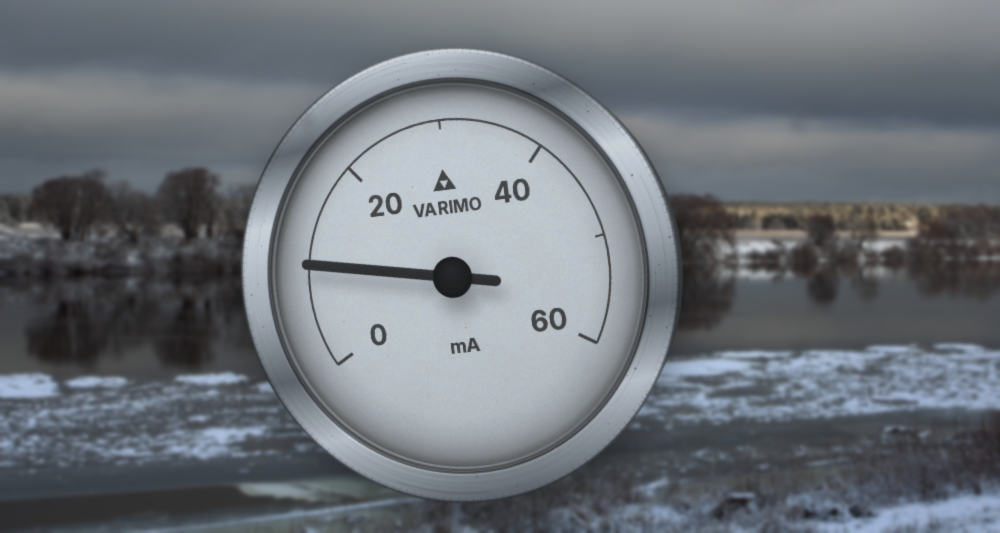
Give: 10,mA
